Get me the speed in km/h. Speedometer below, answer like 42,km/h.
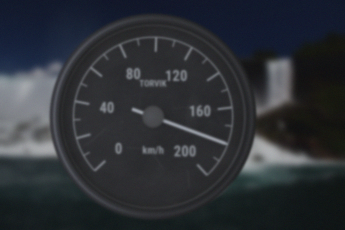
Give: 180,km/h
